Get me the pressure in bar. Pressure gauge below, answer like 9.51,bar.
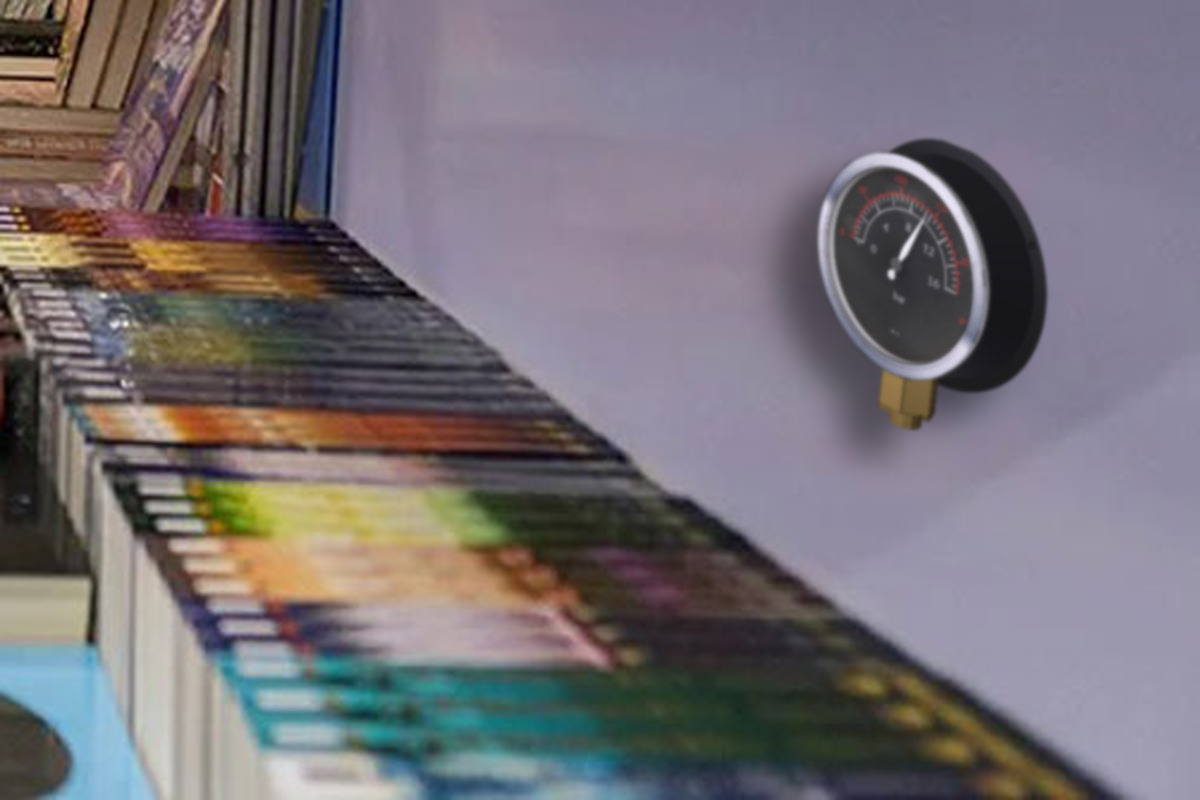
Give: 10,bar
